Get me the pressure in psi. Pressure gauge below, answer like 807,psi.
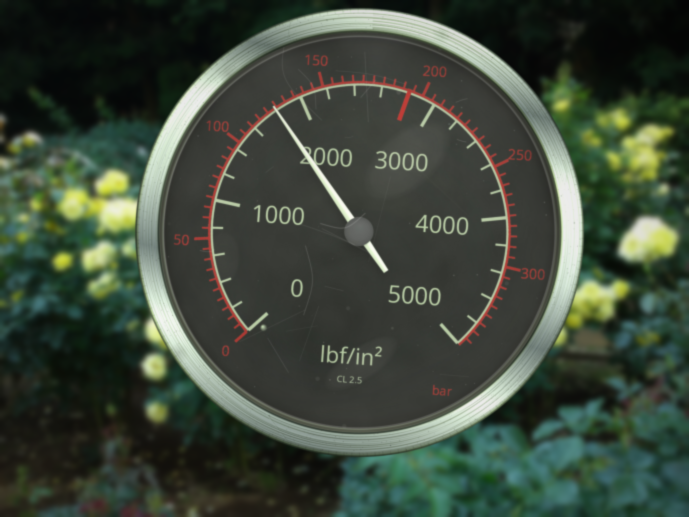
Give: 1800,psi
